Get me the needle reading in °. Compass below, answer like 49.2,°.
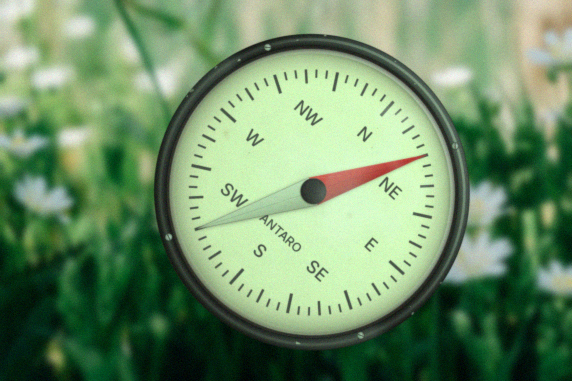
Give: 30,°
